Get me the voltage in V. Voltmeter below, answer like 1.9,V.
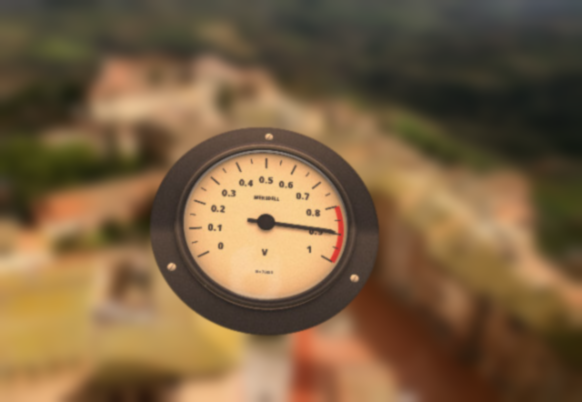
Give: 0.9,V
